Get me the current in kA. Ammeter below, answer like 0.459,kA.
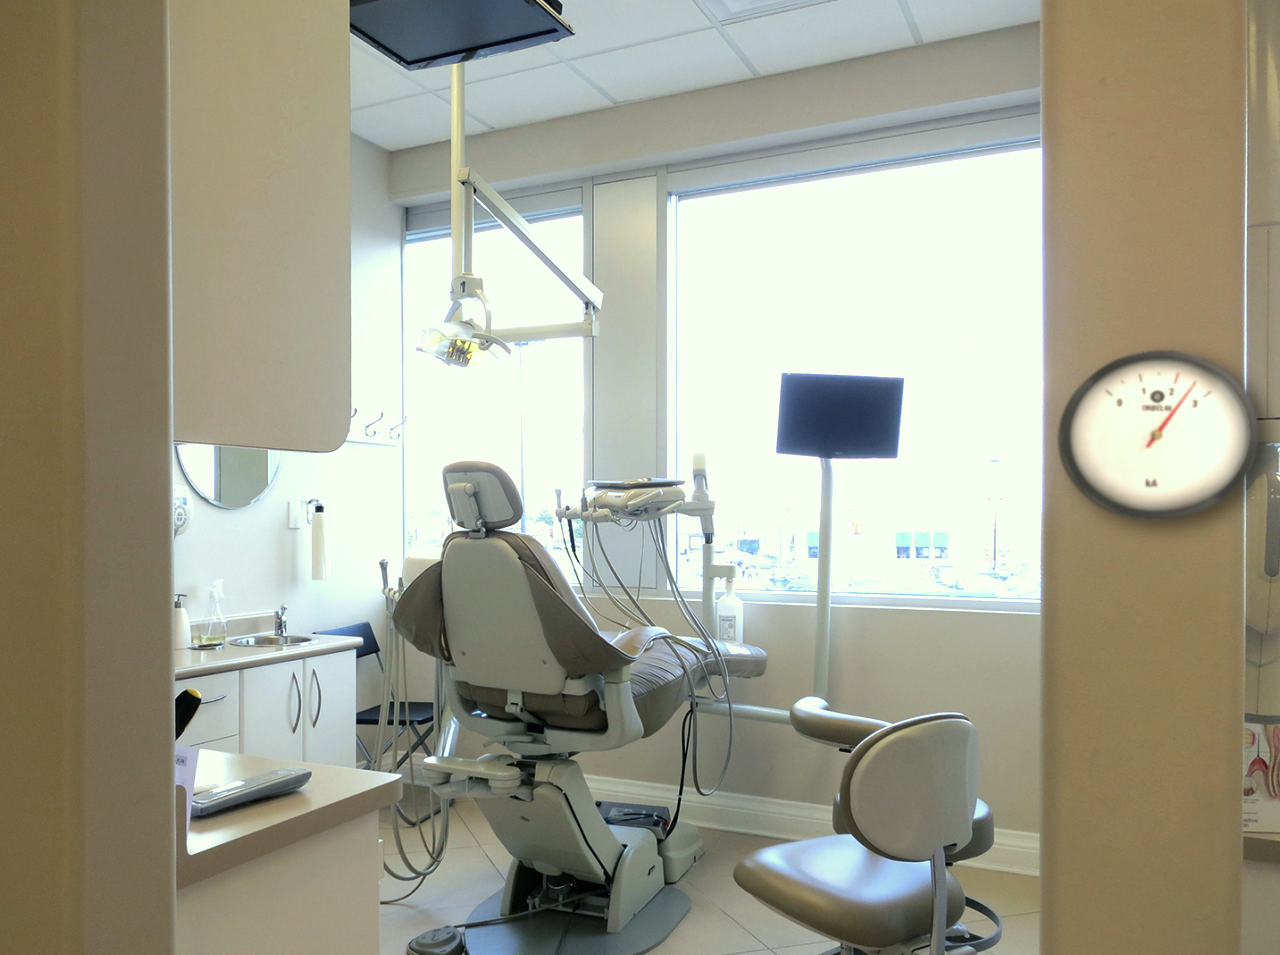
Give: 2.5,kA
